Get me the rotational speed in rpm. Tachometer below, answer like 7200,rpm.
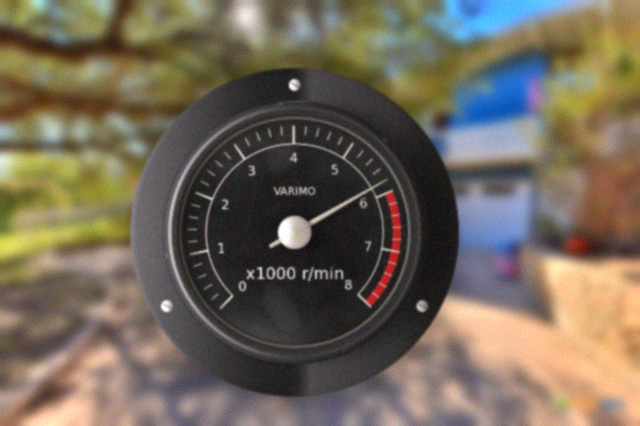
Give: 5800,rpm
